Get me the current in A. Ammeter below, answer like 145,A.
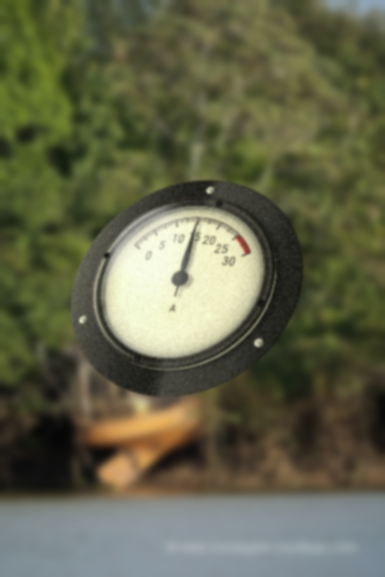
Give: 15,A
